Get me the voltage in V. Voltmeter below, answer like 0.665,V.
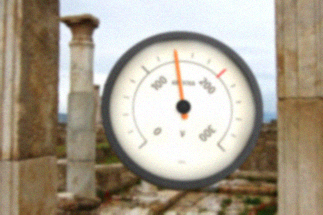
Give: 140,V
